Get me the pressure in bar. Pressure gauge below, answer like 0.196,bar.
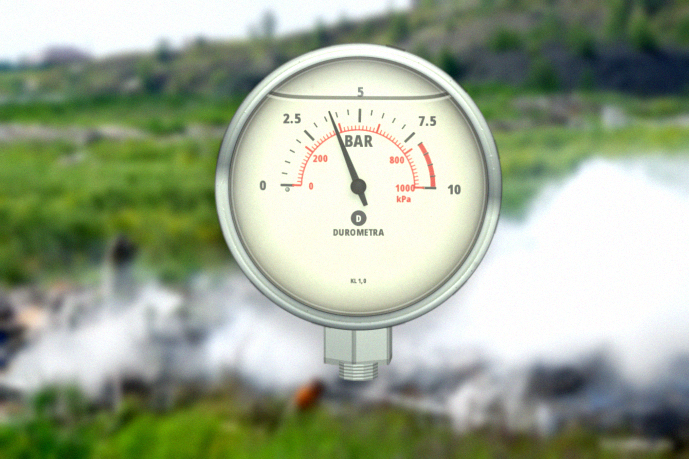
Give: 3.75,bar
